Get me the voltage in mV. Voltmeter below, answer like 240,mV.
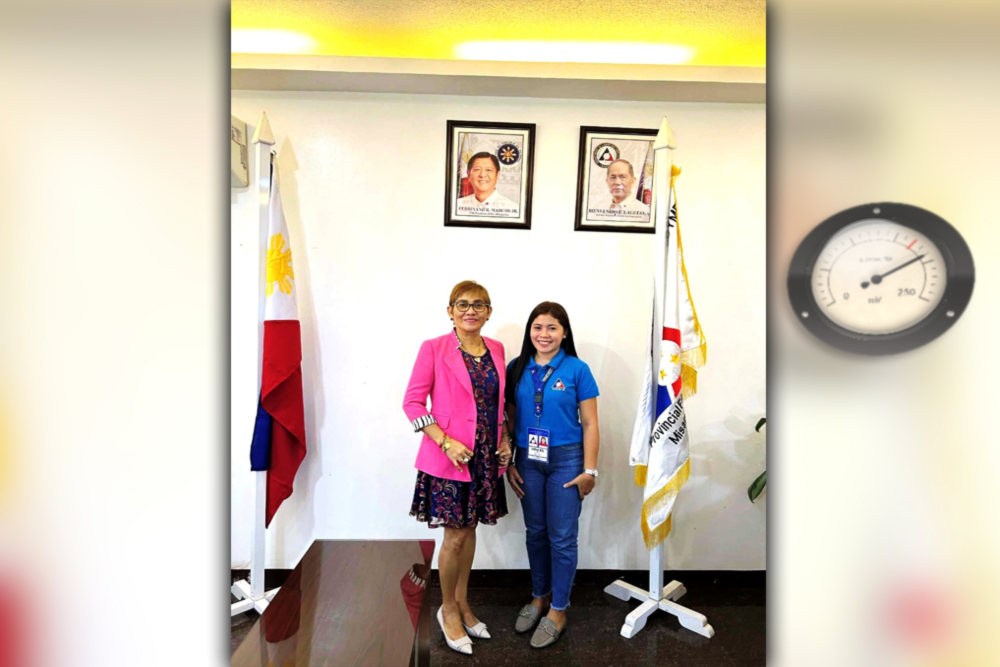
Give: 190,mV
